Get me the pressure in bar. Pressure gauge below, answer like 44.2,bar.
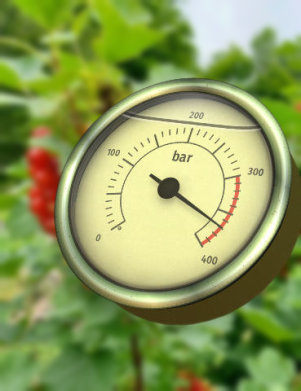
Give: 370,bar
